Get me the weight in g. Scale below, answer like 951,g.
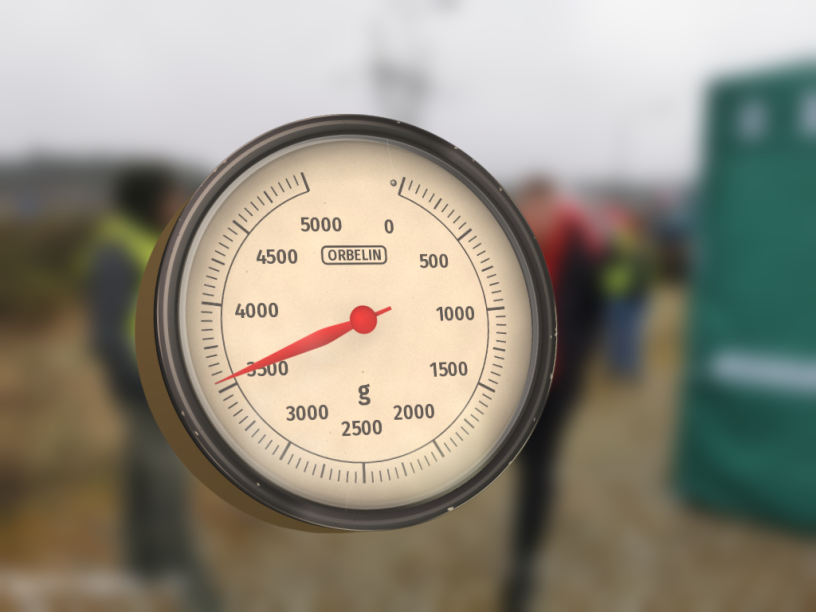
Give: 3550,g
